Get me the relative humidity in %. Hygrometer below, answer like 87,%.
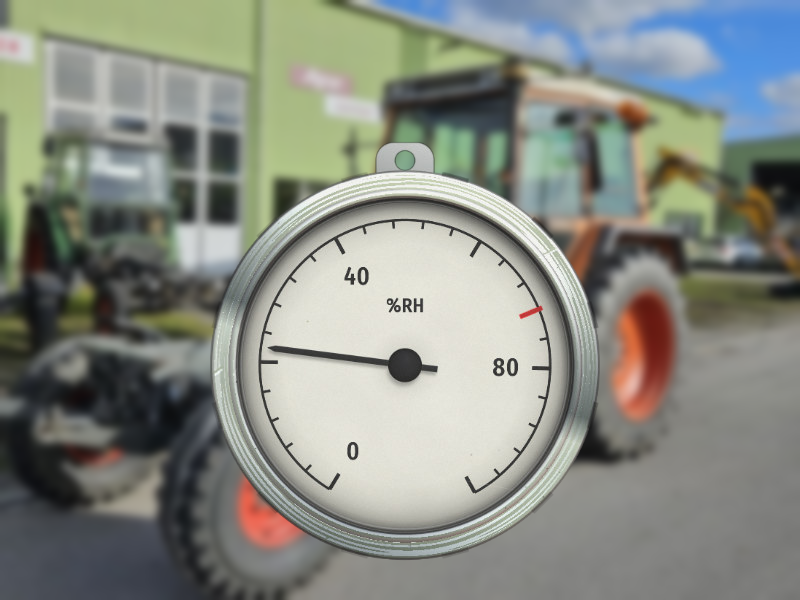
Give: 22,%
